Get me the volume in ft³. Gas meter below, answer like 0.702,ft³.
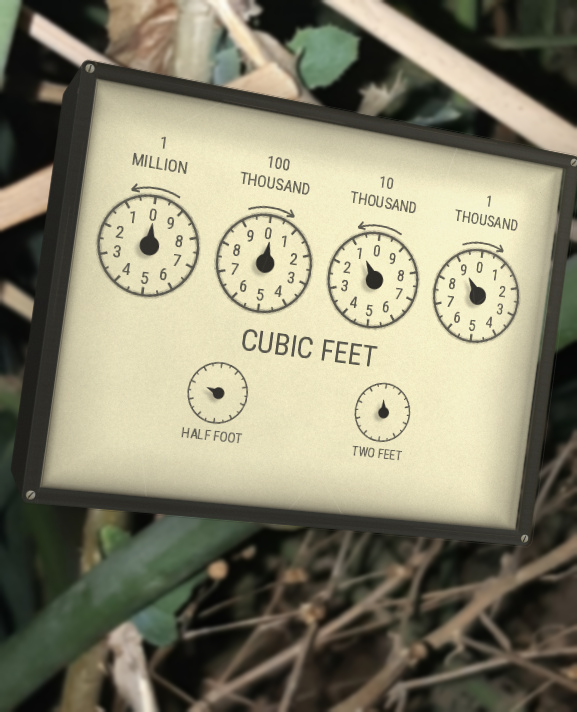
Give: 900,ft³
